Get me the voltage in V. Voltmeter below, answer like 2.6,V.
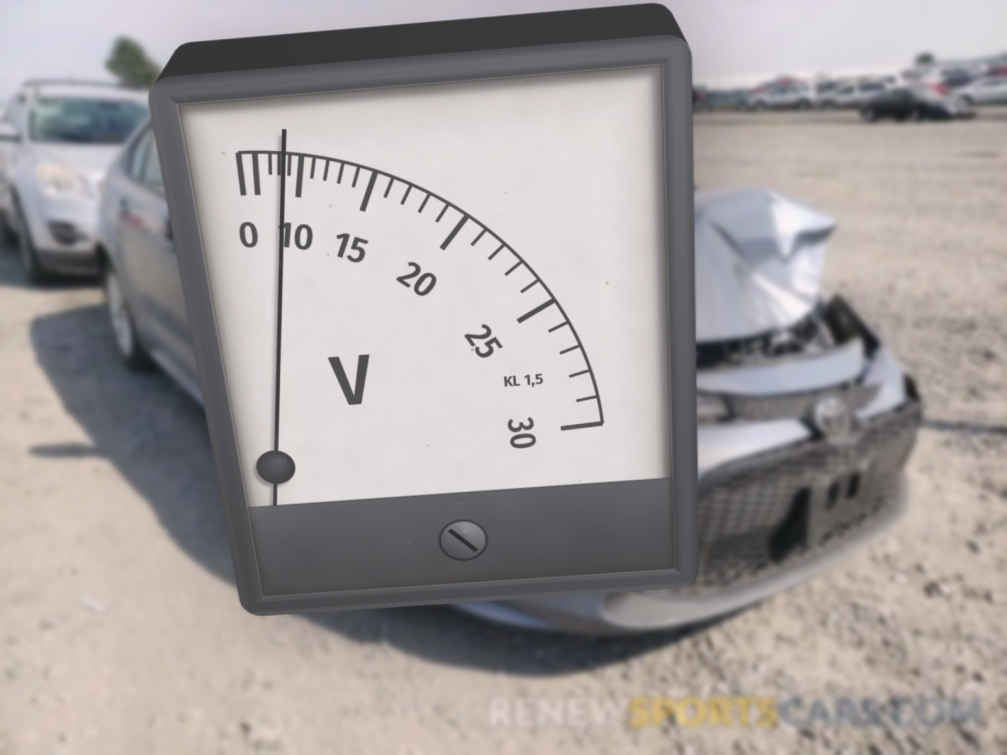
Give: 8.5,V
